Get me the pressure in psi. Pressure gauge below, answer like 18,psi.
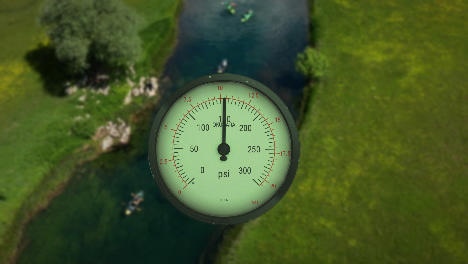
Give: 150,psi
